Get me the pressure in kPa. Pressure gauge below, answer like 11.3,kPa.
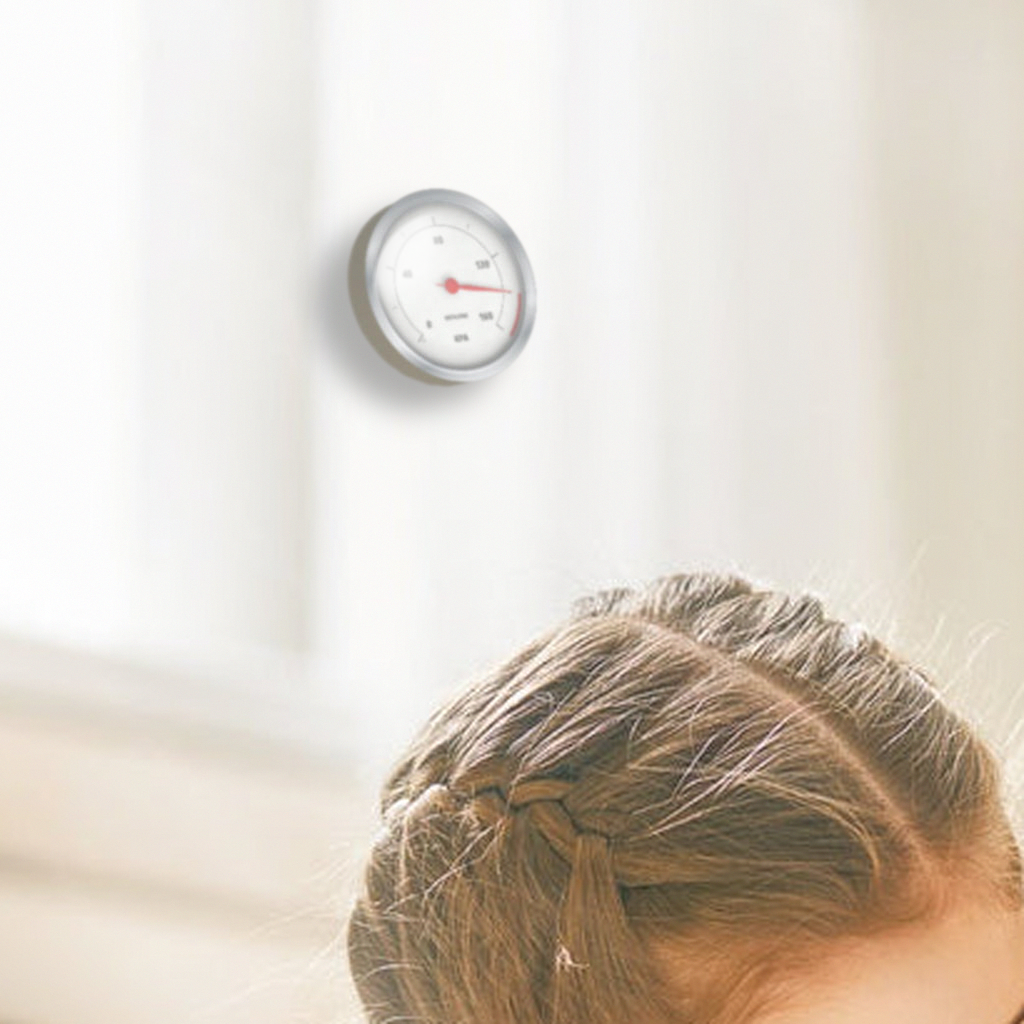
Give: 140,kPa
